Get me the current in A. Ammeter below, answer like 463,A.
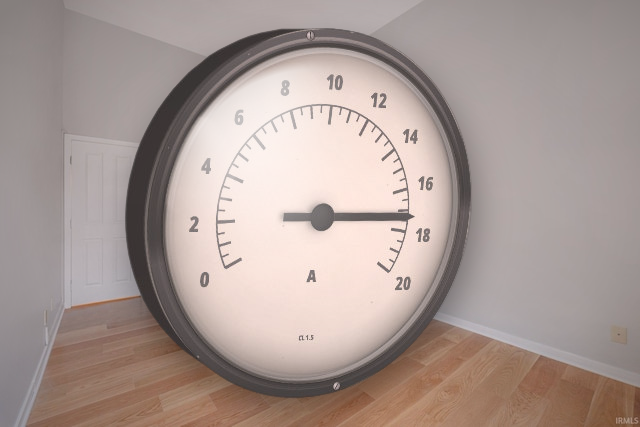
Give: 17.25,A
